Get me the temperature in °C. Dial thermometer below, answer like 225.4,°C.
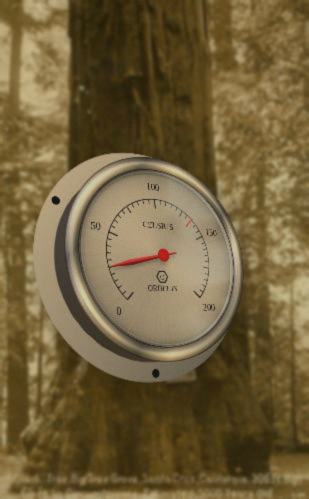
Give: 25,°C
